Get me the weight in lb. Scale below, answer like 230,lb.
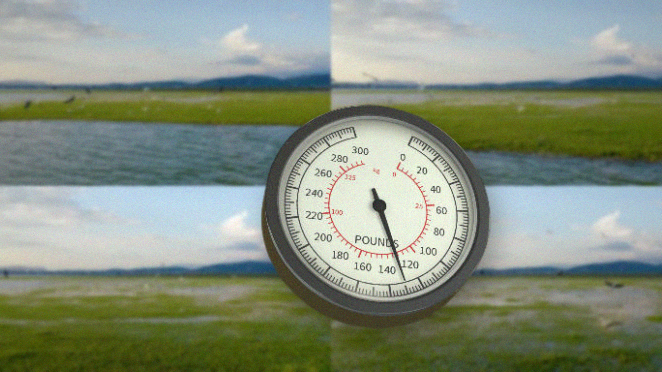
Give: 130,lb
